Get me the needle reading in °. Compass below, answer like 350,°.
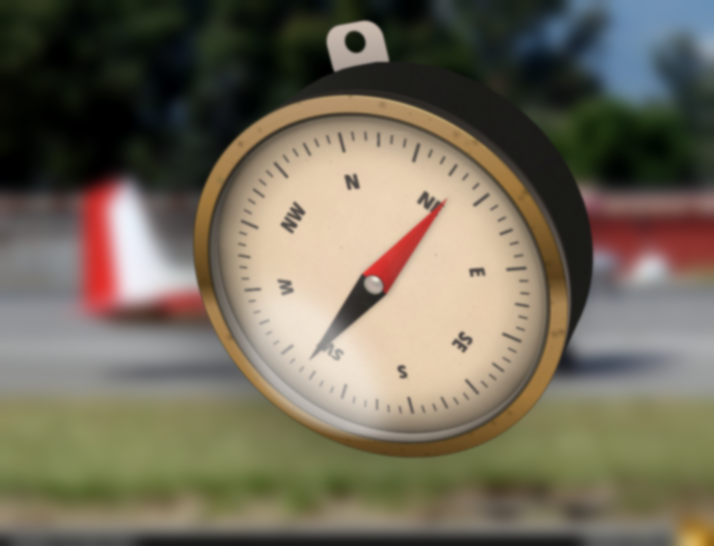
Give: 50,°
